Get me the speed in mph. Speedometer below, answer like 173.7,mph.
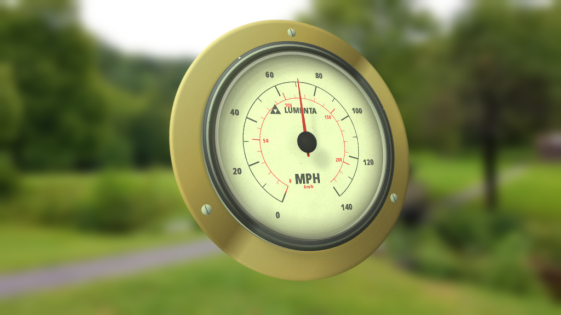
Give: 70,mph
